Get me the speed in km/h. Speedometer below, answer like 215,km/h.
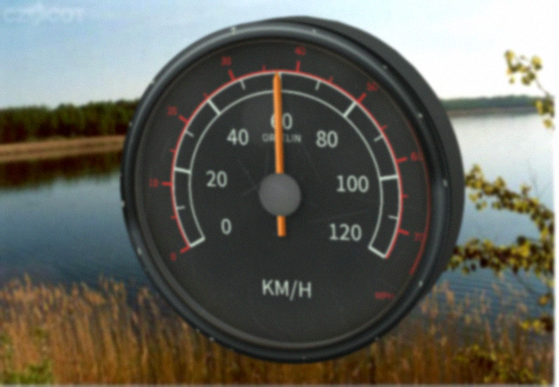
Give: 60,km/h
